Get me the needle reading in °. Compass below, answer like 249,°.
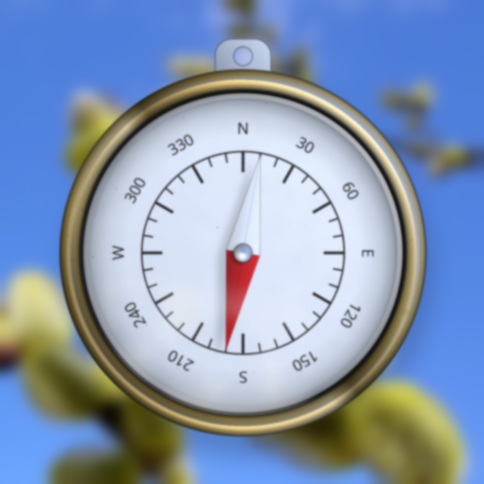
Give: 190,°
